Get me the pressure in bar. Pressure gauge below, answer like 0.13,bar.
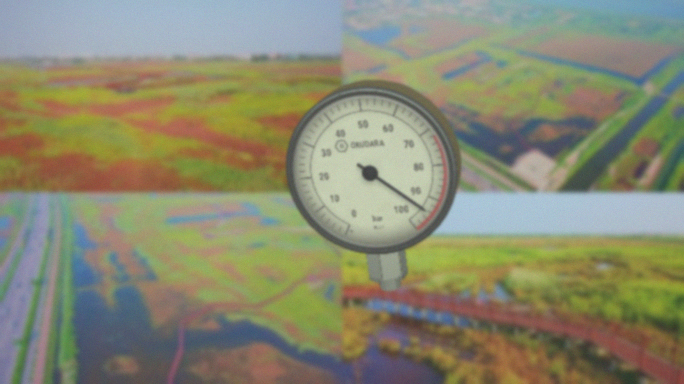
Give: 94,bar
